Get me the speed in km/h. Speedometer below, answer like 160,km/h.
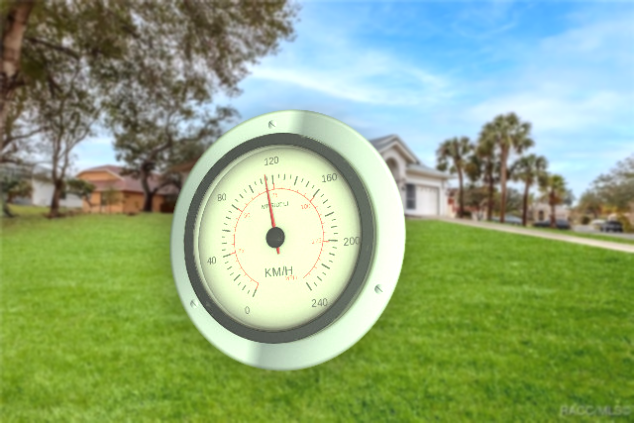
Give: 115,km/h
